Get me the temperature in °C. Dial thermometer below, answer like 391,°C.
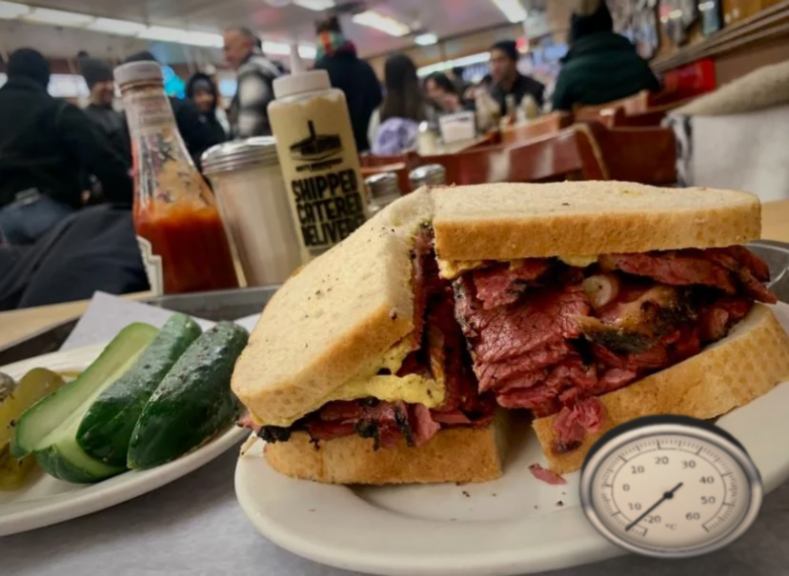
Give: -15,°C
